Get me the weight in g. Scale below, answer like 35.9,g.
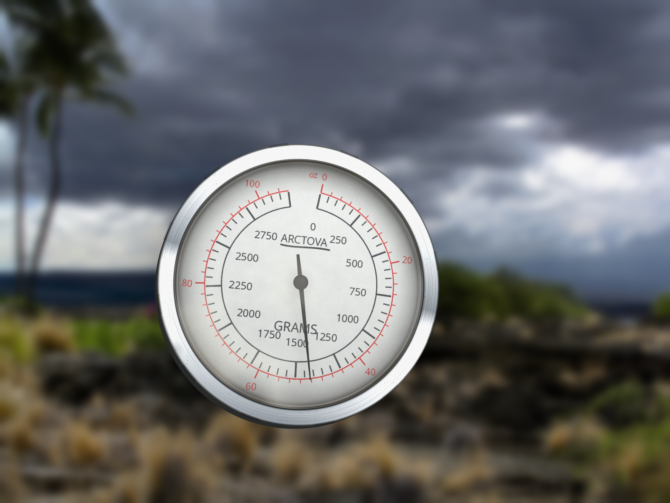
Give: 1425,g
